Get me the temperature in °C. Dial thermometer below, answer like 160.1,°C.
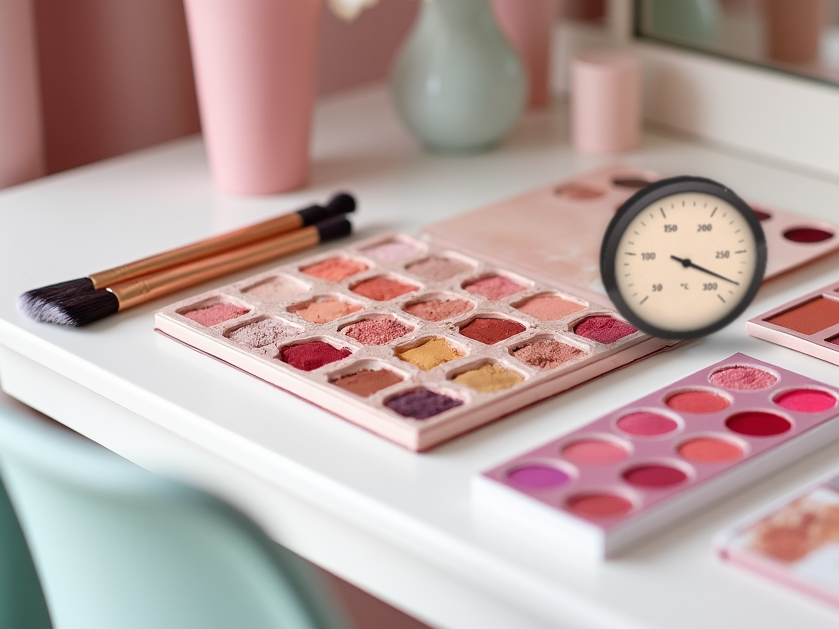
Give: 280,°C
